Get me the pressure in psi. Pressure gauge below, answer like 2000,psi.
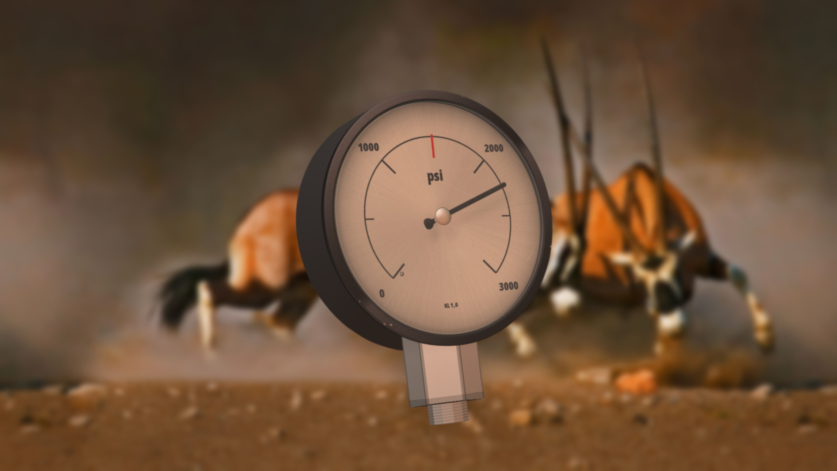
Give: 2250,psi
